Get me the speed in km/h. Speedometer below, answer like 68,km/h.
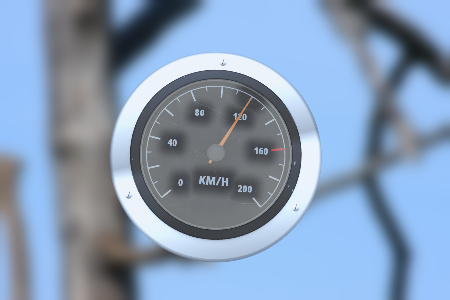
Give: 120,km/h
